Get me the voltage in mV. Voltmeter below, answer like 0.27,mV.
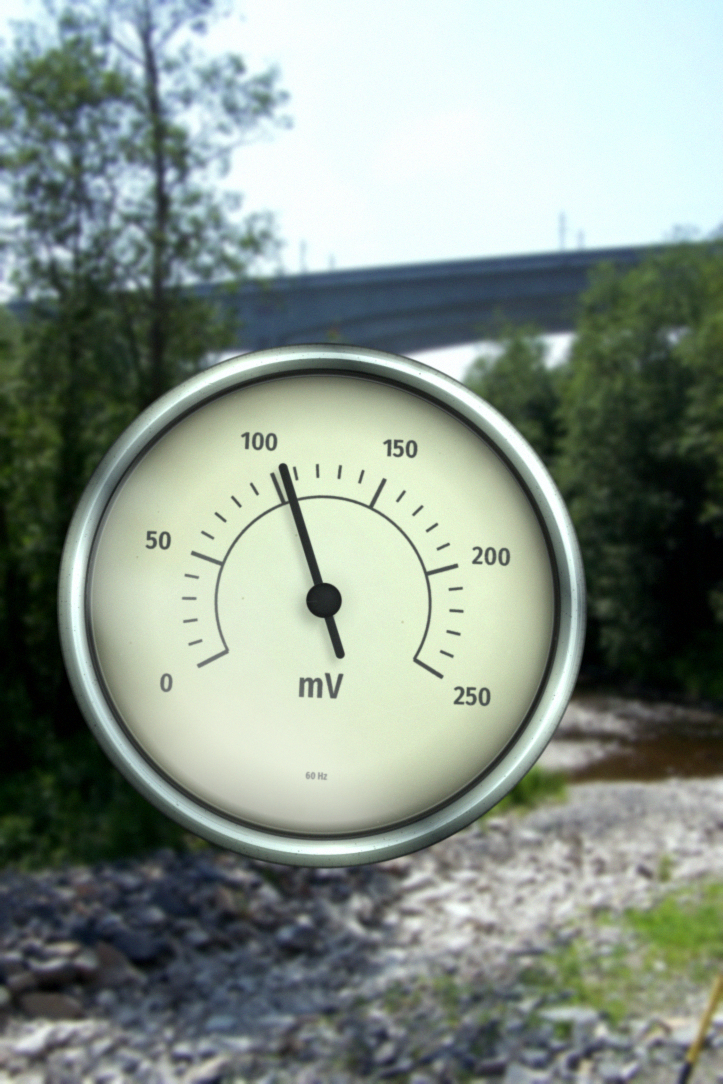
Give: 105,mV
